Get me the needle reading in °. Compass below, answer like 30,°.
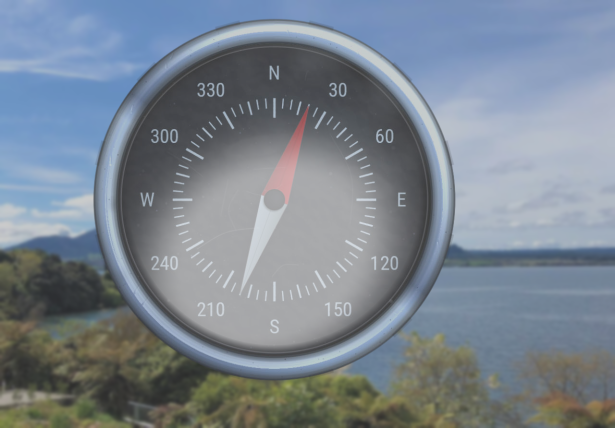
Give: 20,°
